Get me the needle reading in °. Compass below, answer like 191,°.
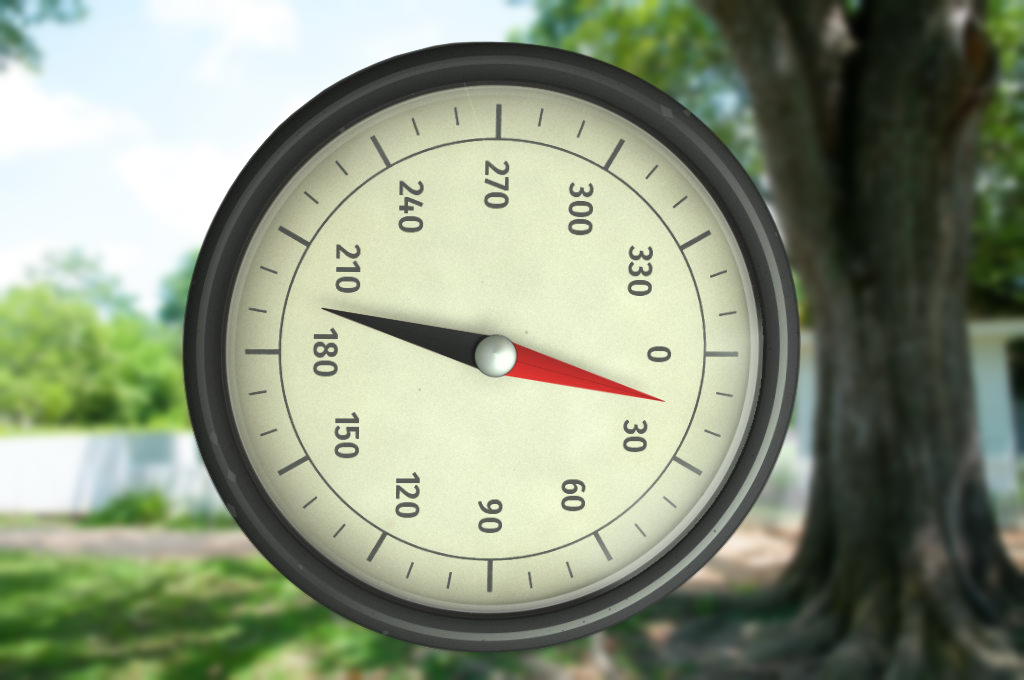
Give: 15,°
